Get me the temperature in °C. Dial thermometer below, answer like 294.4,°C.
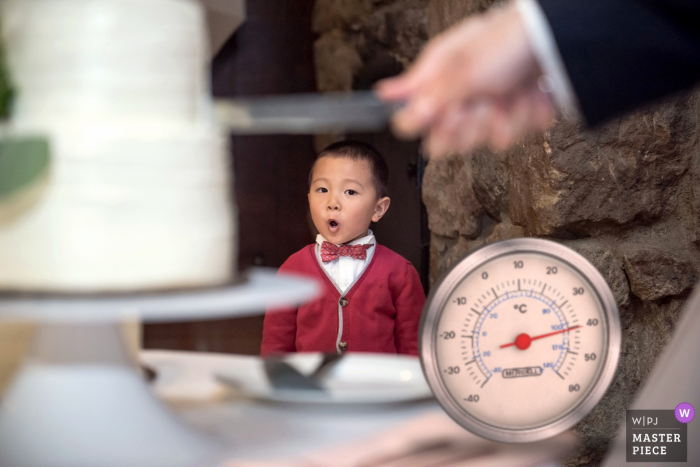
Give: 40,°C
